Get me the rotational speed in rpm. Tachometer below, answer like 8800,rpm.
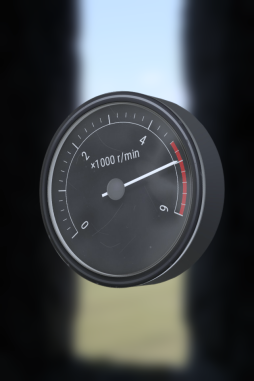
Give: 5000,rpm
